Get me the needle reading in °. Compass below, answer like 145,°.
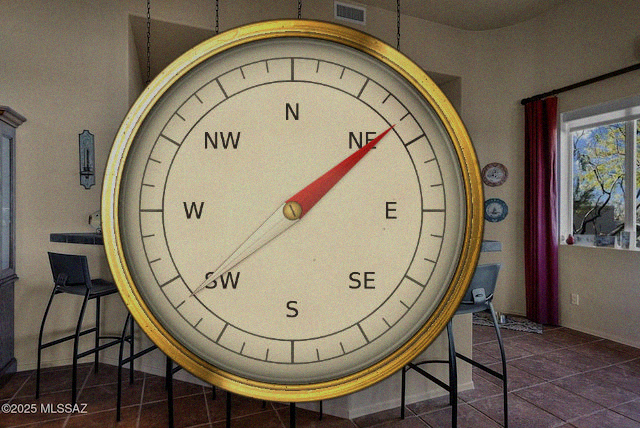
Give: 50,°
